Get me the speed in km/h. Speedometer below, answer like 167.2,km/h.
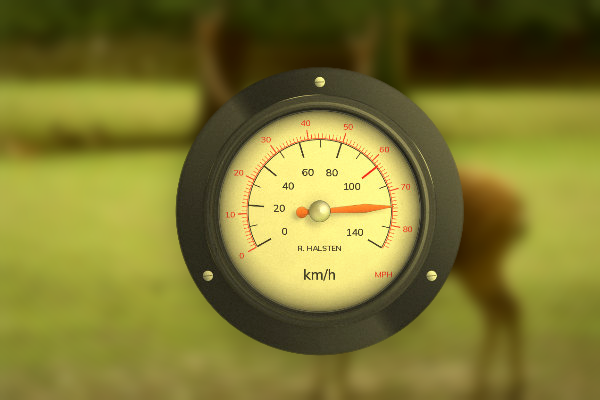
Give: 120,km/h
